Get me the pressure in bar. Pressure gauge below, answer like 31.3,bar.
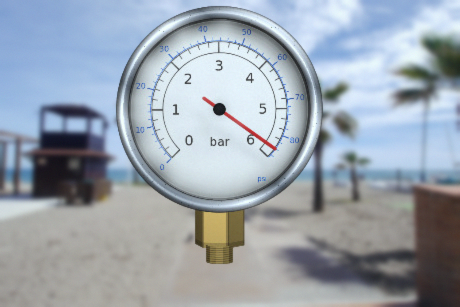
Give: 5.8,bar
